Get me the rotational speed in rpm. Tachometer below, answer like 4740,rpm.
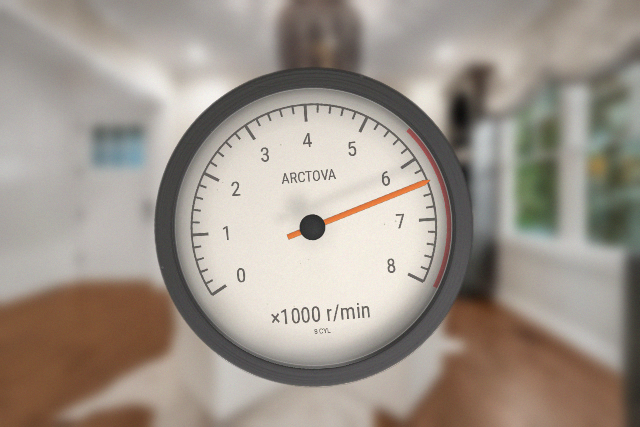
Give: 6400,rpm
